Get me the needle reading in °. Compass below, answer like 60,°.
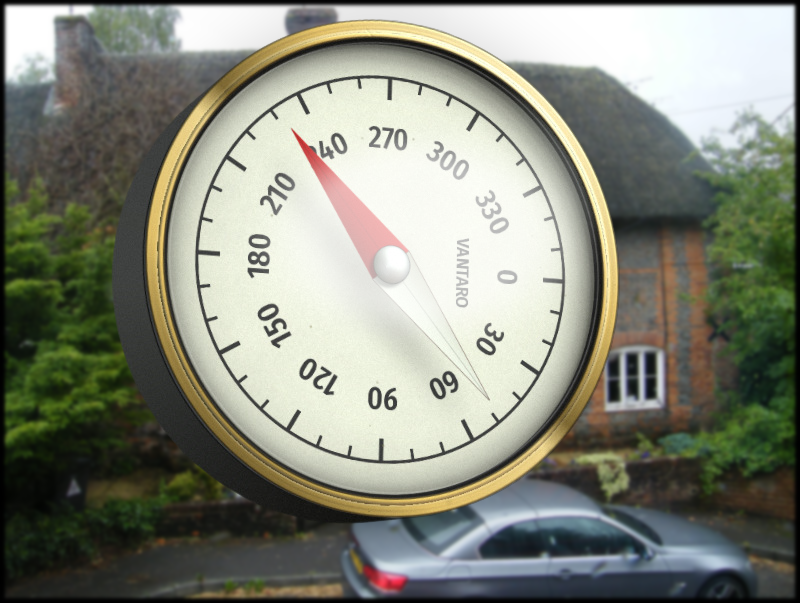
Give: 230,°
